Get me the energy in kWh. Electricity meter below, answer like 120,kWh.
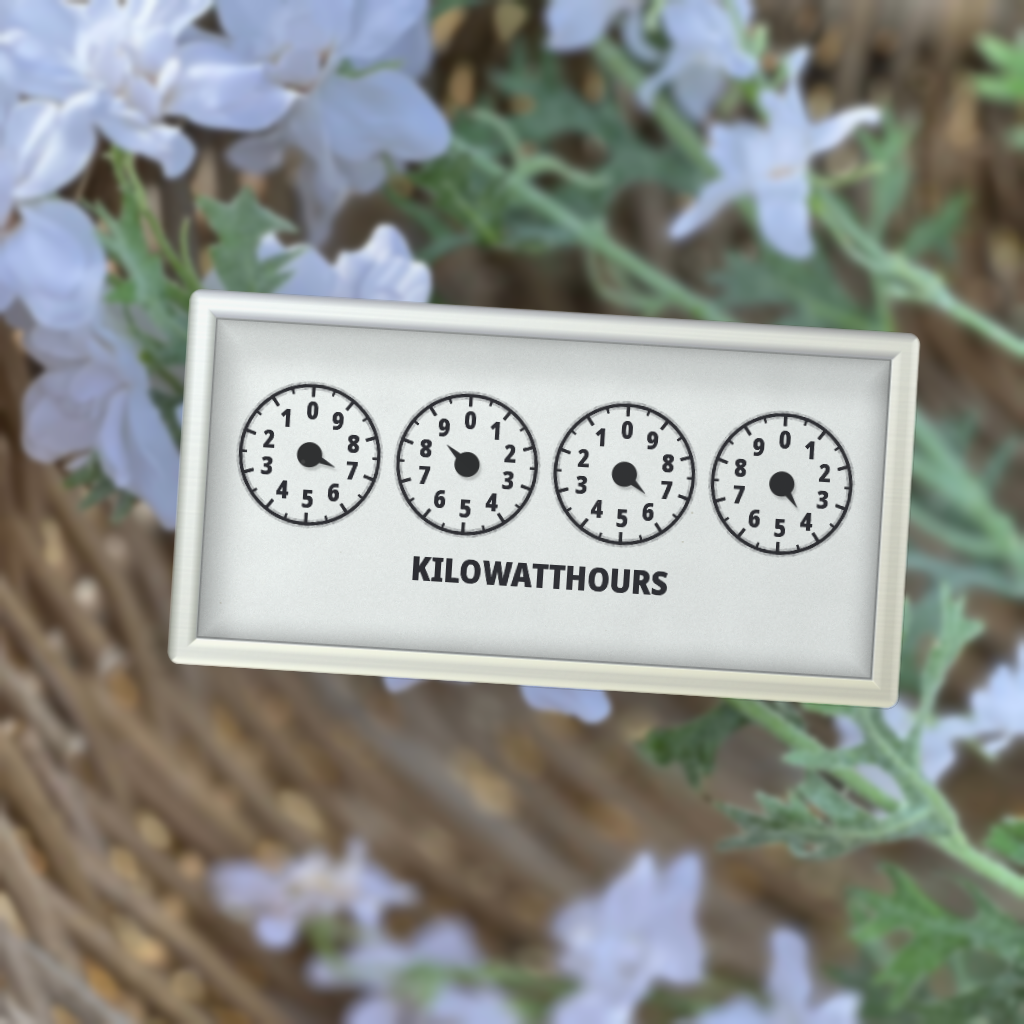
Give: 6864,kWh
